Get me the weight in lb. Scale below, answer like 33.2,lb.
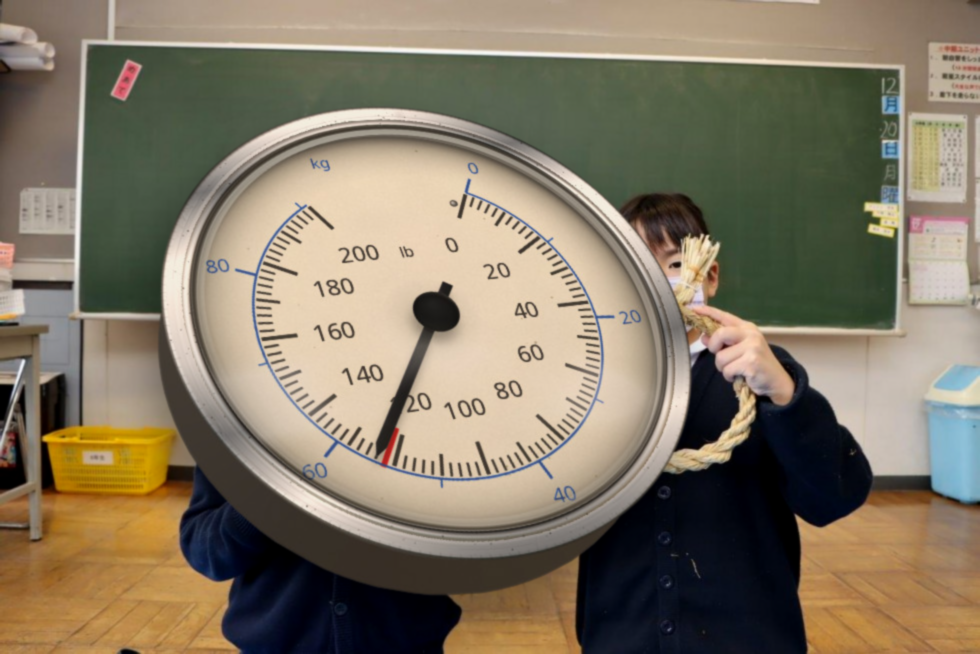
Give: 124,lb
